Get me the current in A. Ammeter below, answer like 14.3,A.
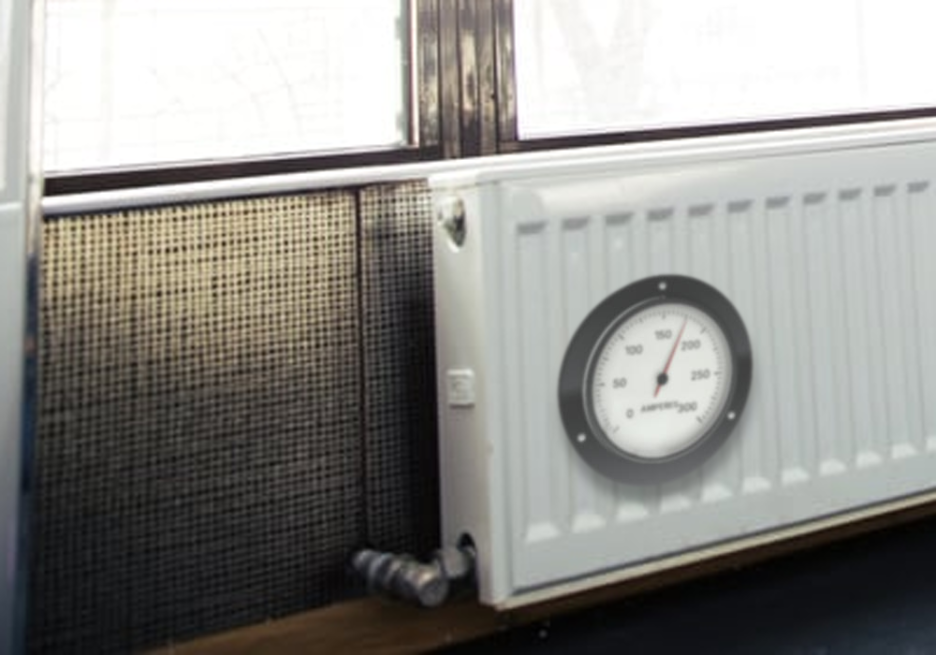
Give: 175,A
